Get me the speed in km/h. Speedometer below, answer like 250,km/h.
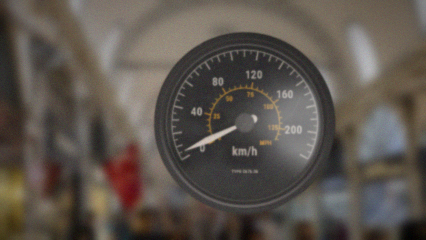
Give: 5,km/h
